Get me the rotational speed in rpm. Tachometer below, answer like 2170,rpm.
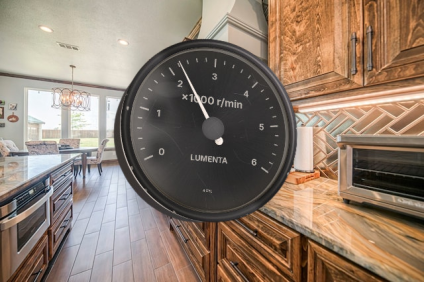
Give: 2200,rpm
